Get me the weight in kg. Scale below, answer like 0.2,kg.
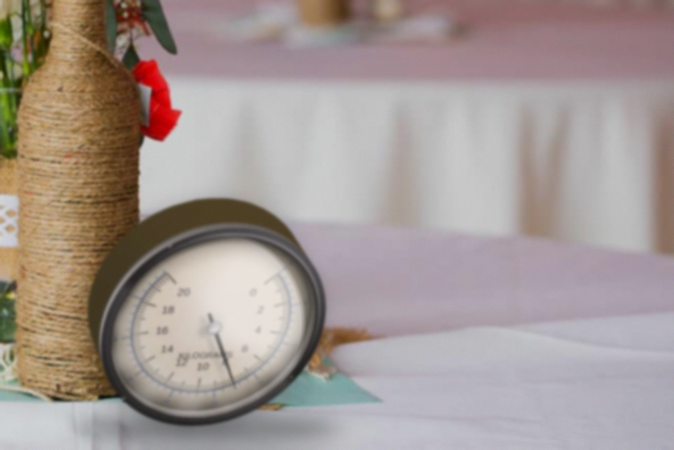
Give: 8,kg
